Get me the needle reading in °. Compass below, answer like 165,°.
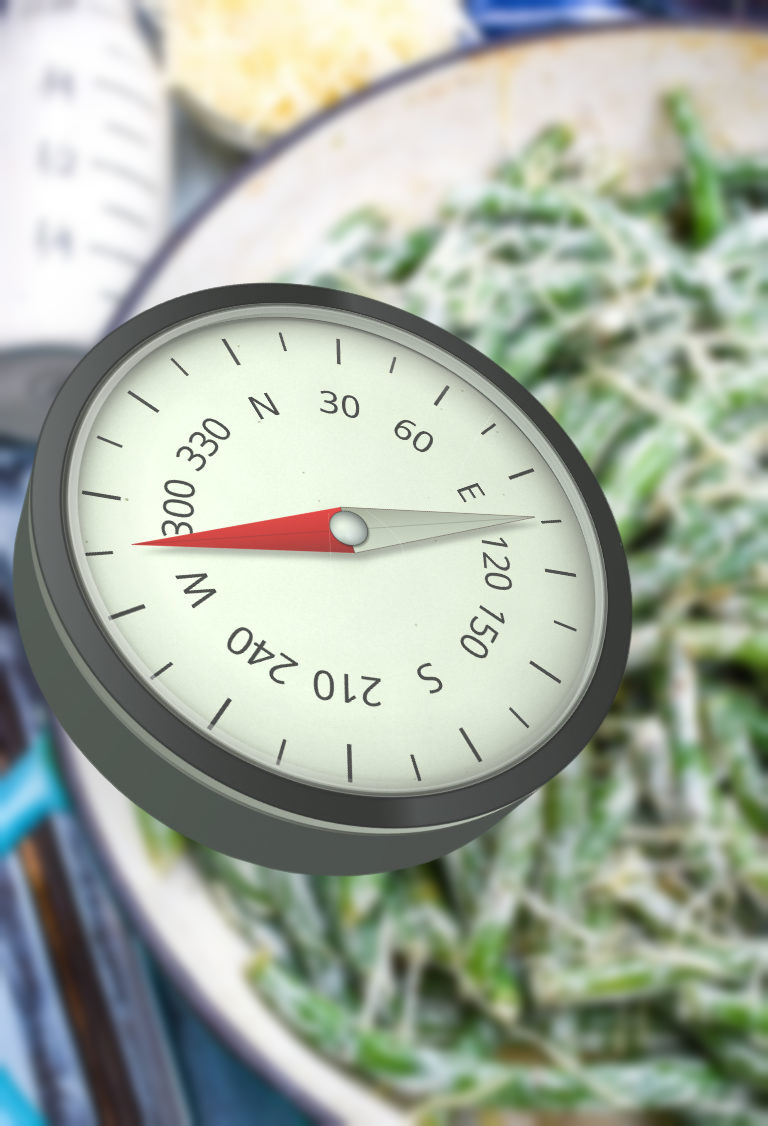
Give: 285,°
